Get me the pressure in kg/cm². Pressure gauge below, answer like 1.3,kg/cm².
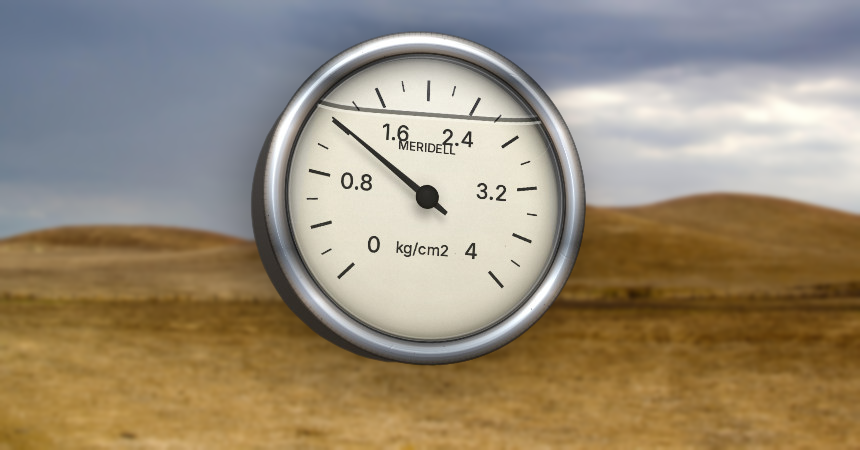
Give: 1.2,kg/cm²
